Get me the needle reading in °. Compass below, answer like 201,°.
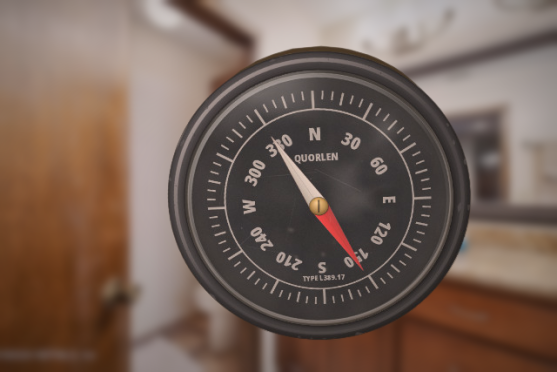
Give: 150,°
